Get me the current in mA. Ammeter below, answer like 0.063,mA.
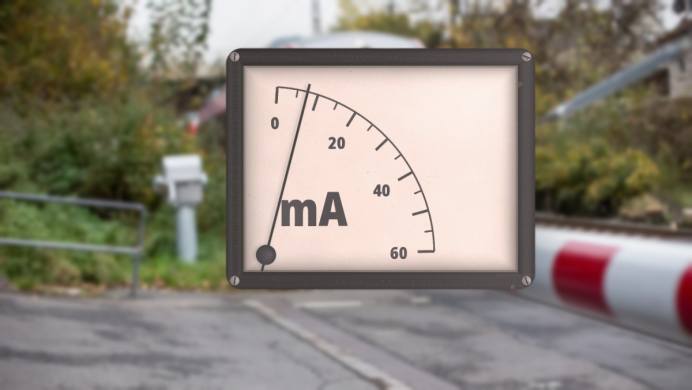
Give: 7.5,mA
